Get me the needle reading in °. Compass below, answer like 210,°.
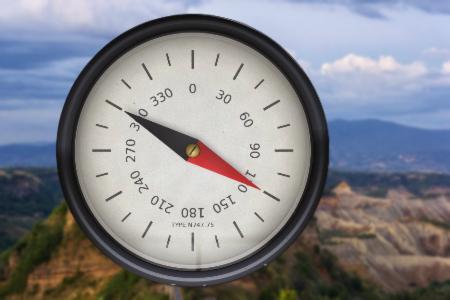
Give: 120,°
